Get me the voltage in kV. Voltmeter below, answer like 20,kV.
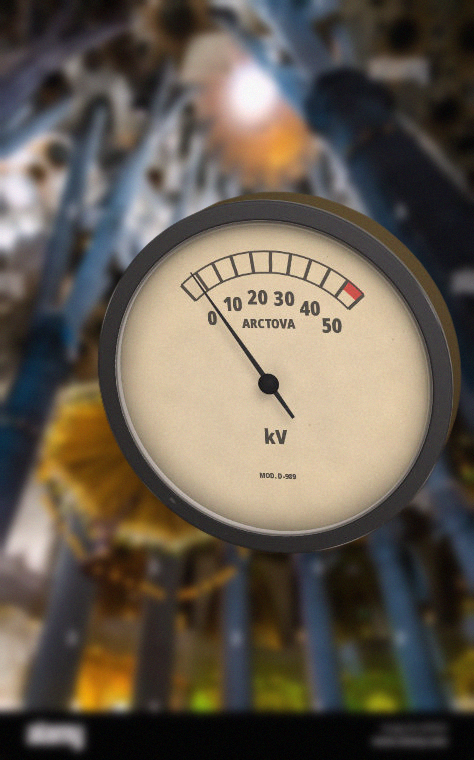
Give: 5,kV
